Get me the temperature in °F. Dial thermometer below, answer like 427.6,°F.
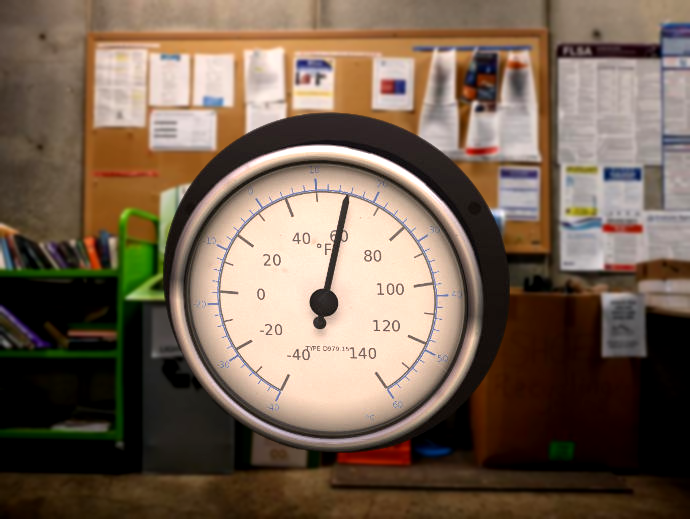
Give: 60,°F
